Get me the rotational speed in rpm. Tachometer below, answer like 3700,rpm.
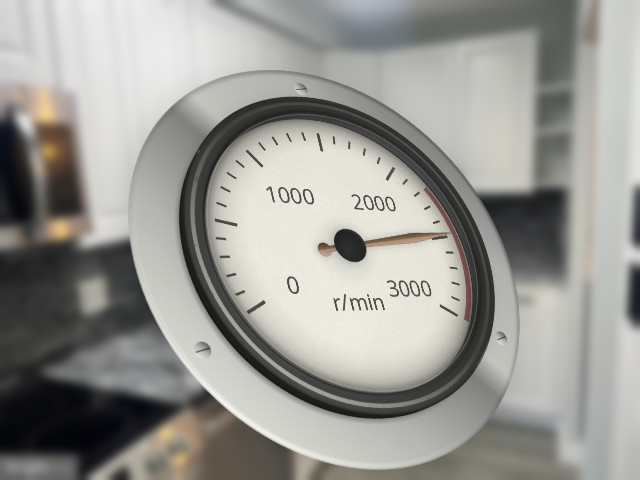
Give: 2500,rpm
